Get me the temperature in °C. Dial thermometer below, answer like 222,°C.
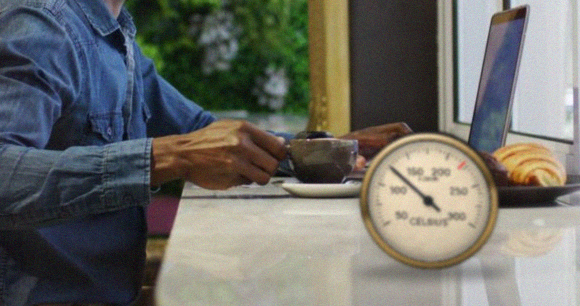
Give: 125,°C
